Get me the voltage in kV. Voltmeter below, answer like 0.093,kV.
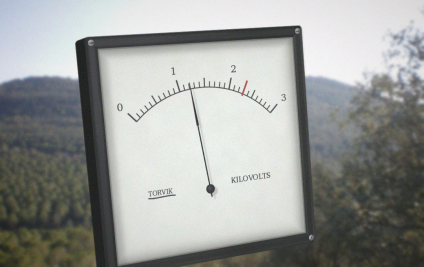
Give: 1.2,kV
